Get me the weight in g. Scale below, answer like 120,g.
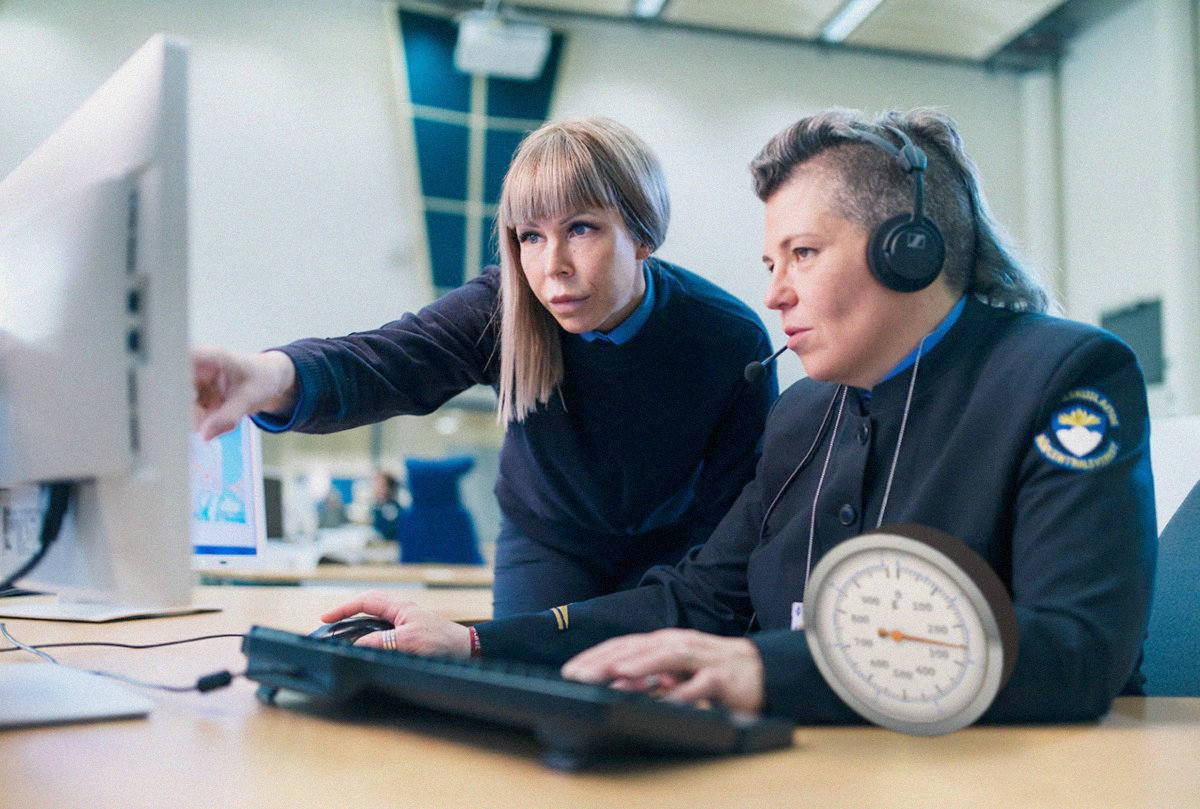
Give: 250,g
